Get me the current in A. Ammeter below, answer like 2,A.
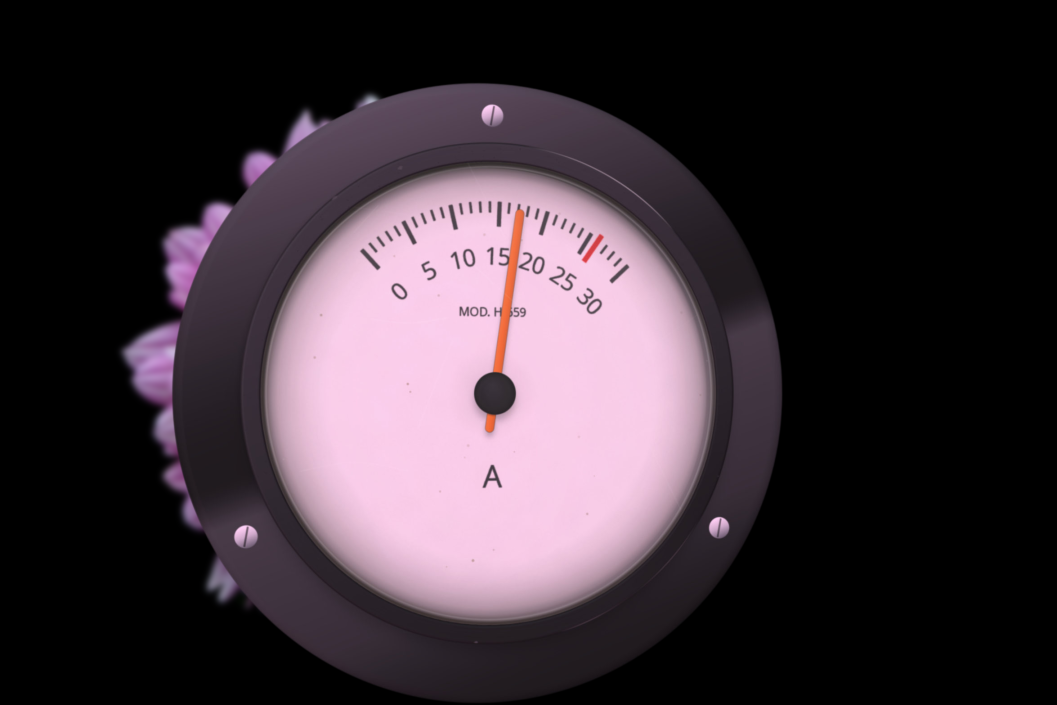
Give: 17,A
